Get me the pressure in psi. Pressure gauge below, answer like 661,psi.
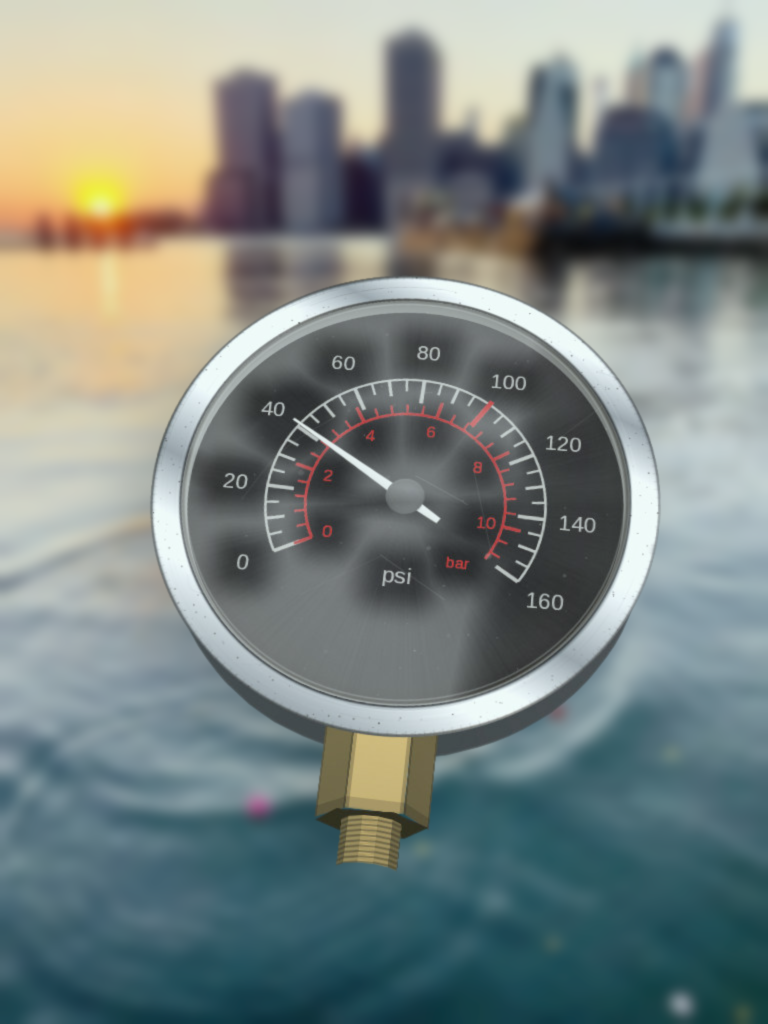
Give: 40,psi
